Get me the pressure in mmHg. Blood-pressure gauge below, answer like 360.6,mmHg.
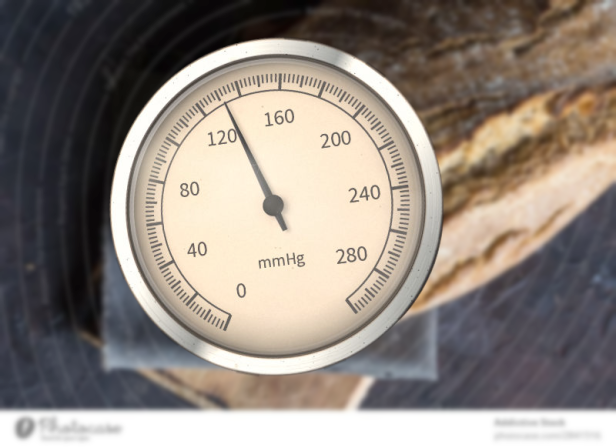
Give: 132,mmHg
